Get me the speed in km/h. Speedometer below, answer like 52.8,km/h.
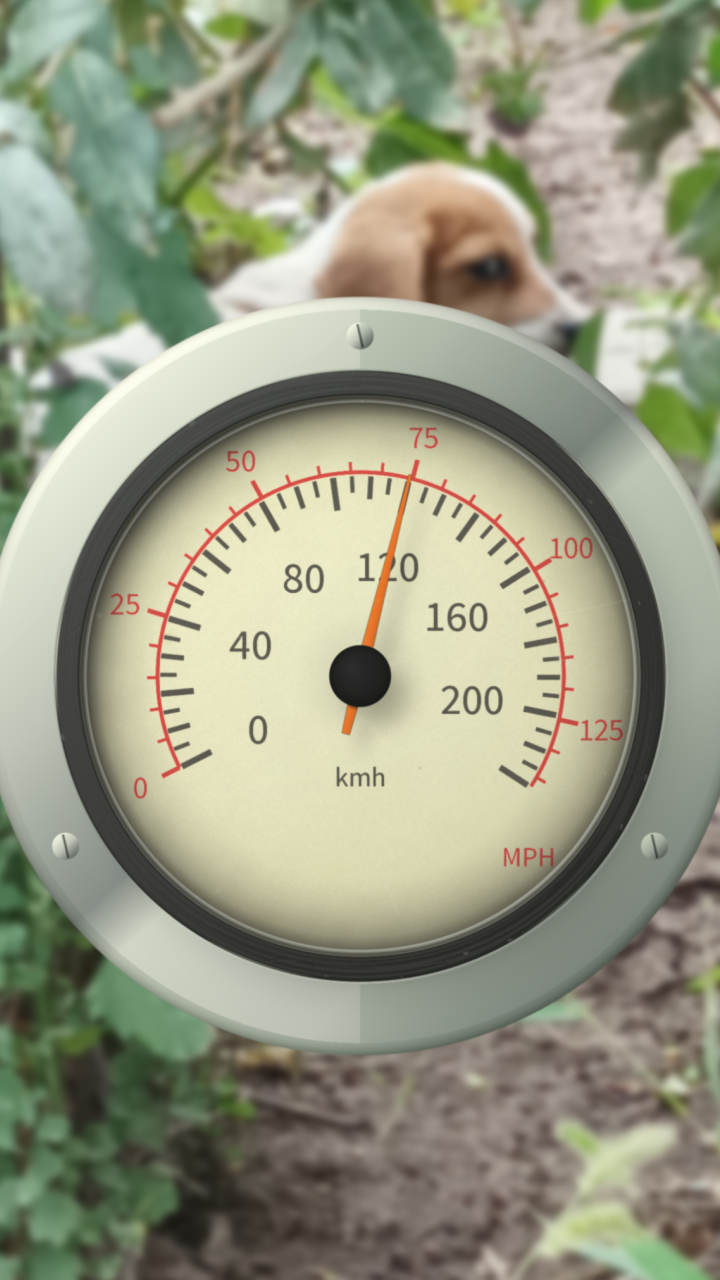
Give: 120,km/h
